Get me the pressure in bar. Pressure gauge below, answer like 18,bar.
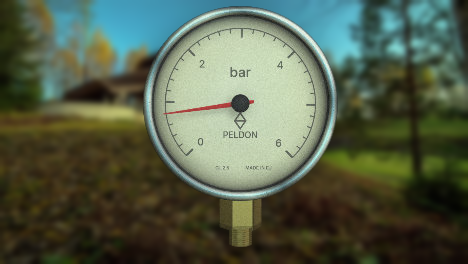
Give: 0.8,bar
